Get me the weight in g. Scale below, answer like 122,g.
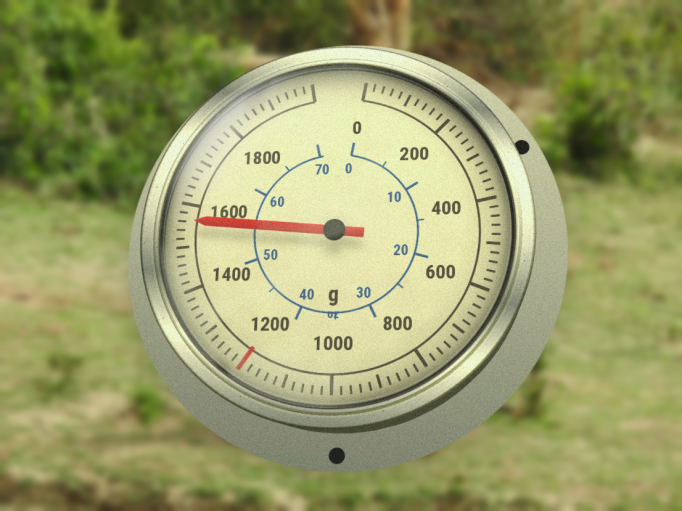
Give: 1560,g
